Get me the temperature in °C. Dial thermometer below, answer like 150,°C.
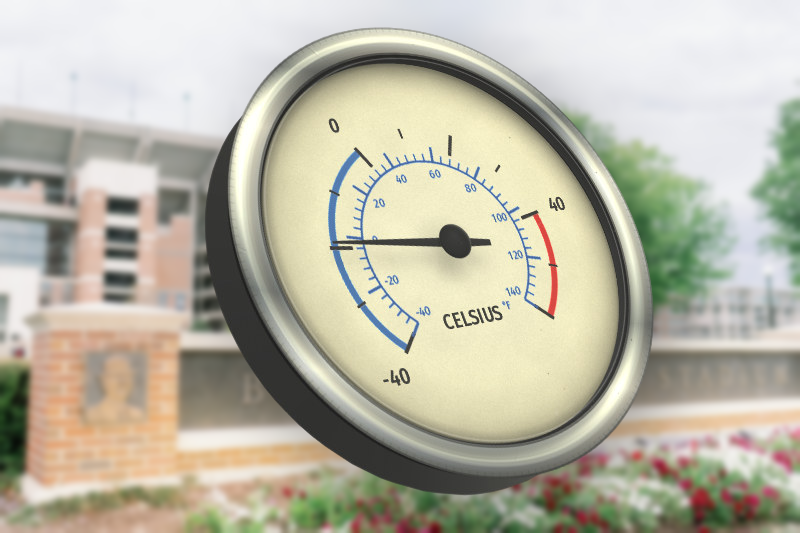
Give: -20,°C
